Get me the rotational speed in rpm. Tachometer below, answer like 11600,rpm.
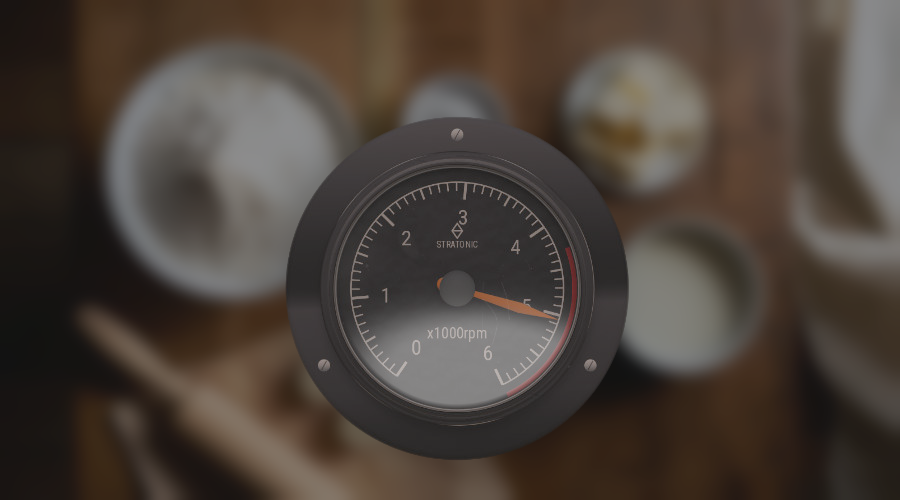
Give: 5050,rpm
